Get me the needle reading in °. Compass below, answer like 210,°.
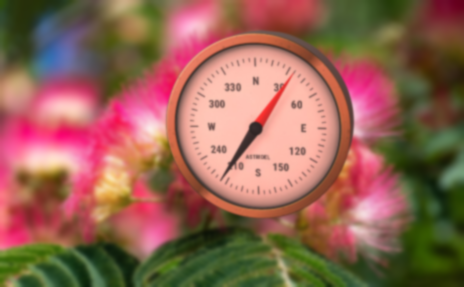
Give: 35,°
